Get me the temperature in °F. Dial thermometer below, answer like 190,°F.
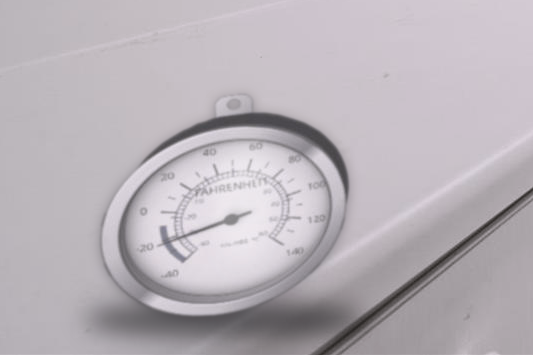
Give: -20,°F
